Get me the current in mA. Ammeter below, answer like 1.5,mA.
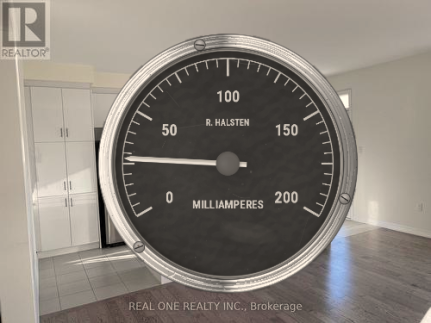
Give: 27.5,mA
